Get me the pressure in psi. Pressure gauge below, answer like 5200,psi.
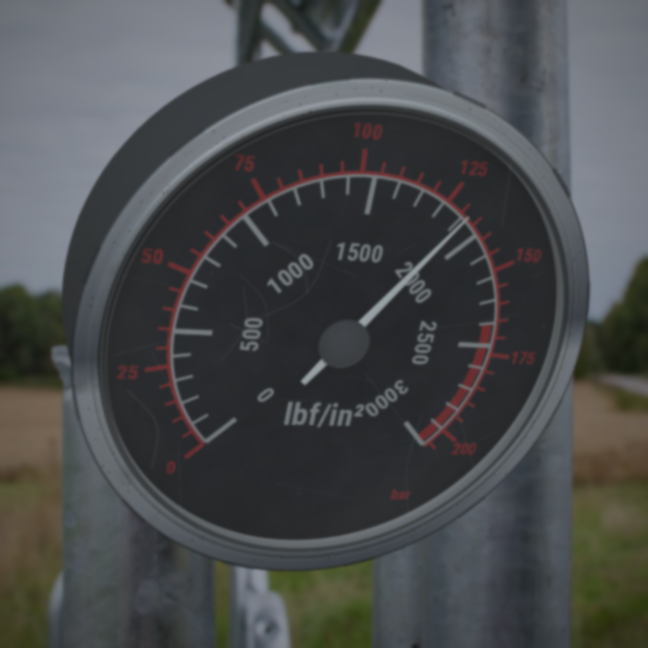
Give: 1900,psi
